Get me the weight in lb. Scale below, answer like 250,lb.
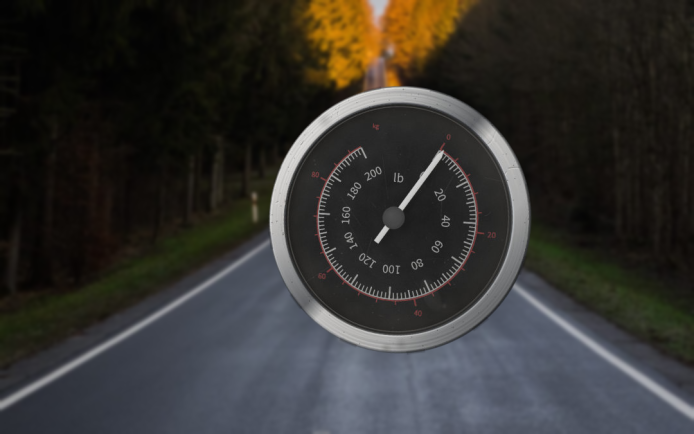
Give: 2,lb
